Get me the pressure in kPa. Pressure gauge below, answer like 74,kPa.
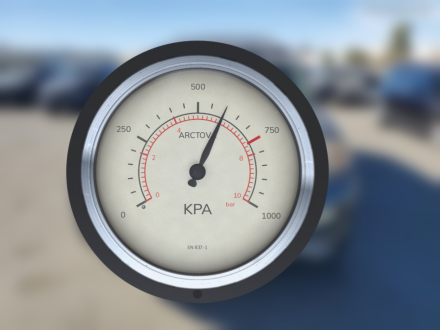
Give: 600,kPa
